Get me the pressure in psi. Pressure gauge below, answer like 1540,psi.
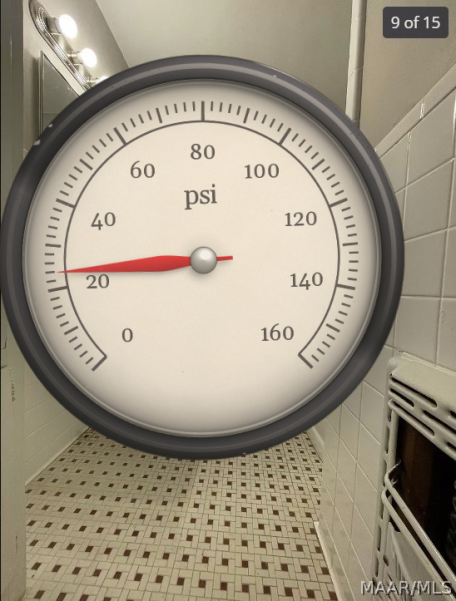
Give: 24,psi
